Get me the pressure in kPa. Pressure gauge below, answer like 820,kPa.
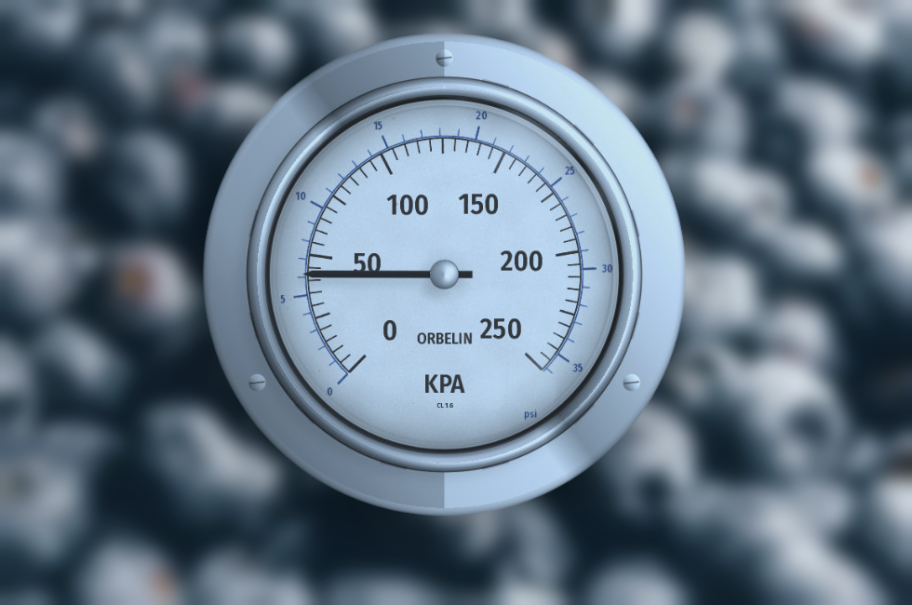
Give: 42.5,kPa
